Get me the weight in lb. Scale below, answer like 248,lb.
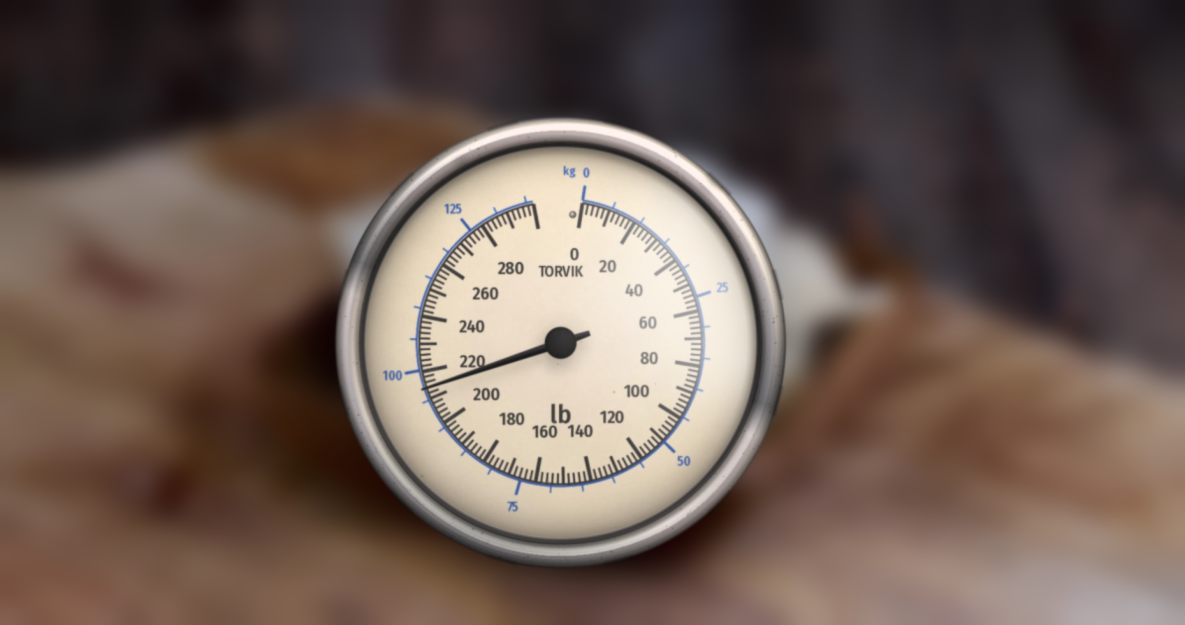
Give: 214,lb
